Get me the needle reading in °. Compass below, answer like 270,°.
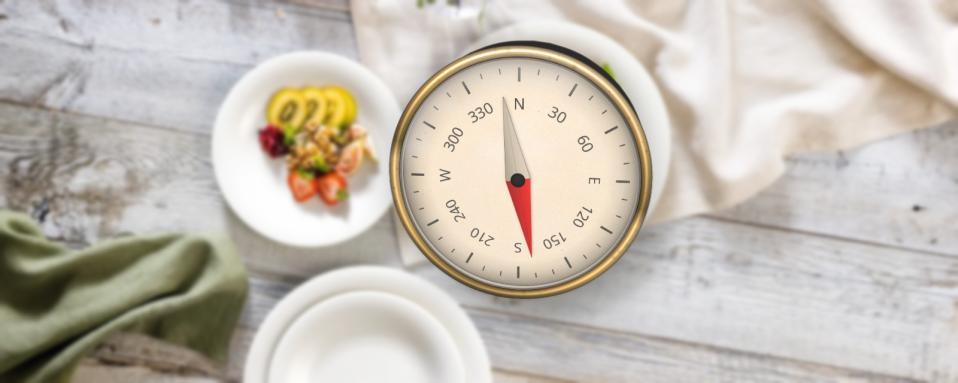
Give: 170,°
